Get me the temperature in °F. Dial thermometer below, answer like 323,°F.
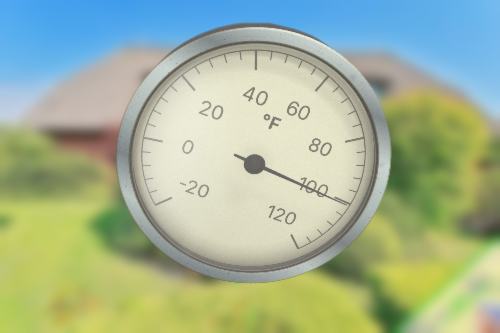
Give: 100,°F
